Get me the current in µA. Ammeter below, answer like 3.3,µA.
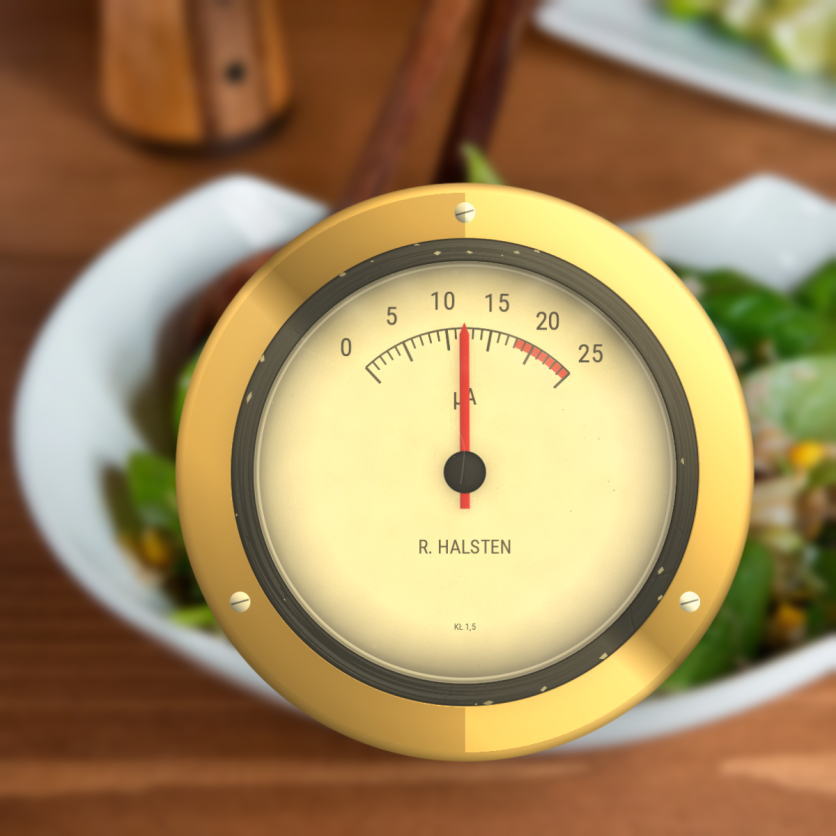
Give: 12,µA
